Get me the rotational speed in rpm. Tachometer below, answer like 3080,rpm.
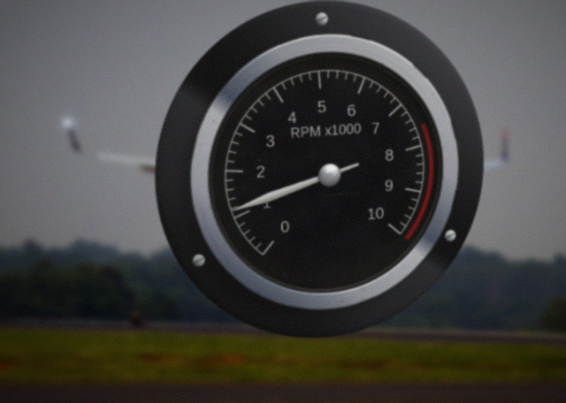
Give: 1200,rpm
